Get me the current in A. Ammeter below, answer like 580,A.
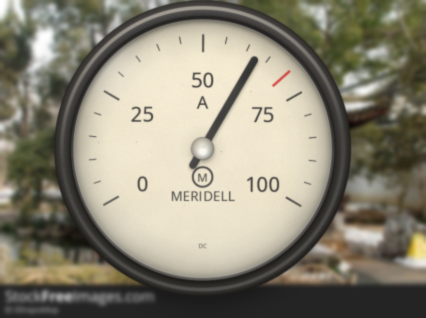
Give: 62.5,A
